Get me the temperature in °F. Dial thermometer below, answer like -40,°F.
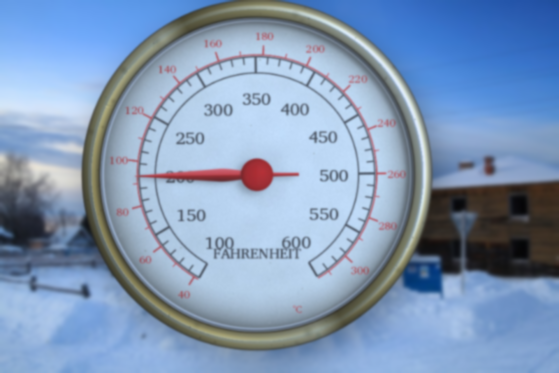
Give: 200,°F
